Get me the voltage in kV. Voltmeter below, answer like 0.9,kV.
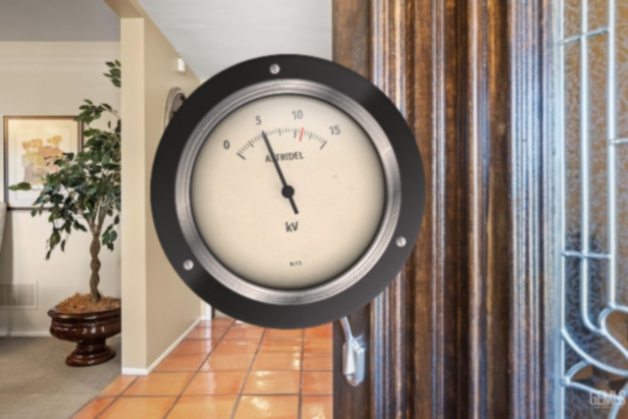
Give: 5,kV
